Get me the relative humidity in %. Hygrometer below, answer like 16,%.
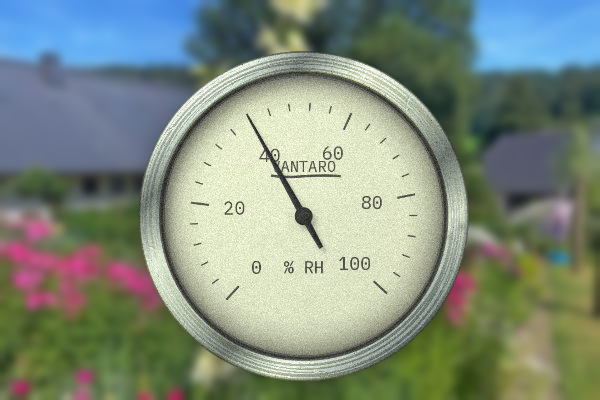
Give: 40,%
